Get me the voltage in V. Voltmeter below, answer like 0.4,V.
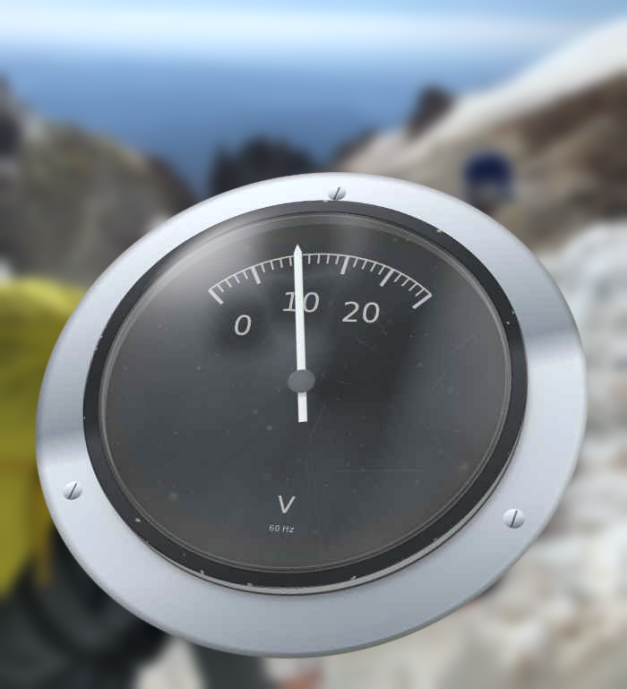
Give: 10,V
